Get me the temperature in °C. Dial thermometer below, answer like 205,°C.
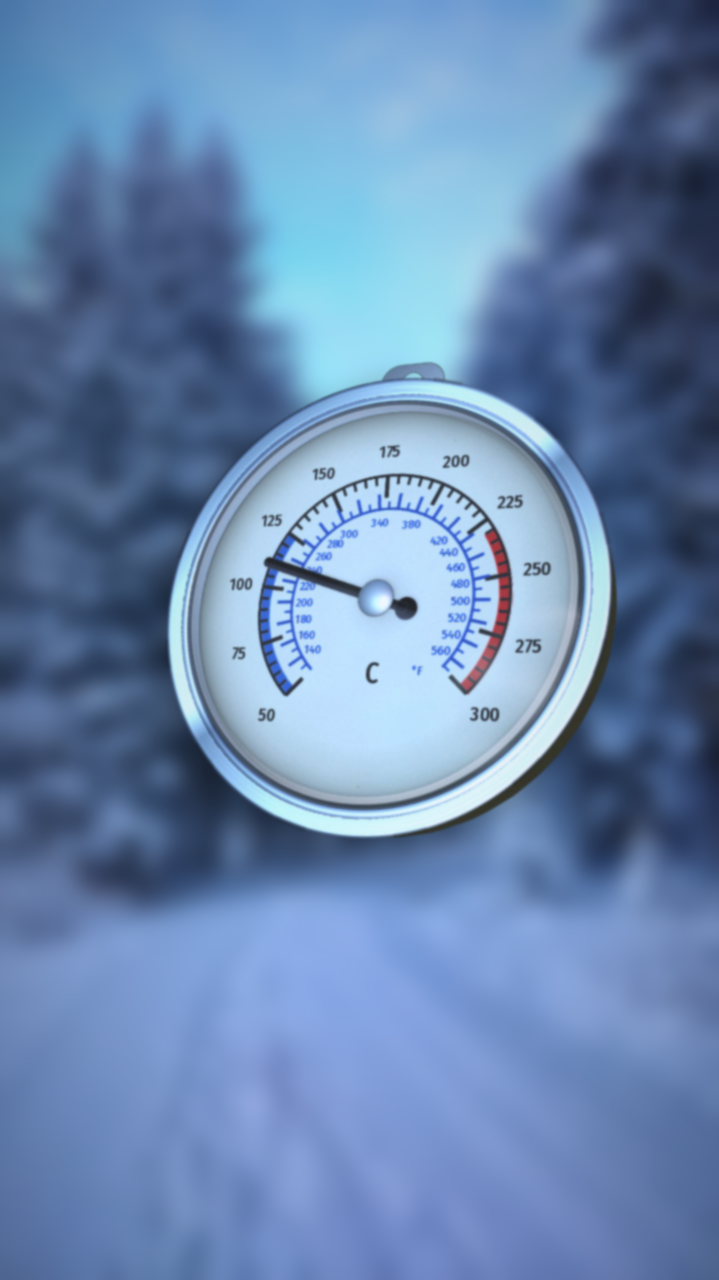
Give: 110,°C
